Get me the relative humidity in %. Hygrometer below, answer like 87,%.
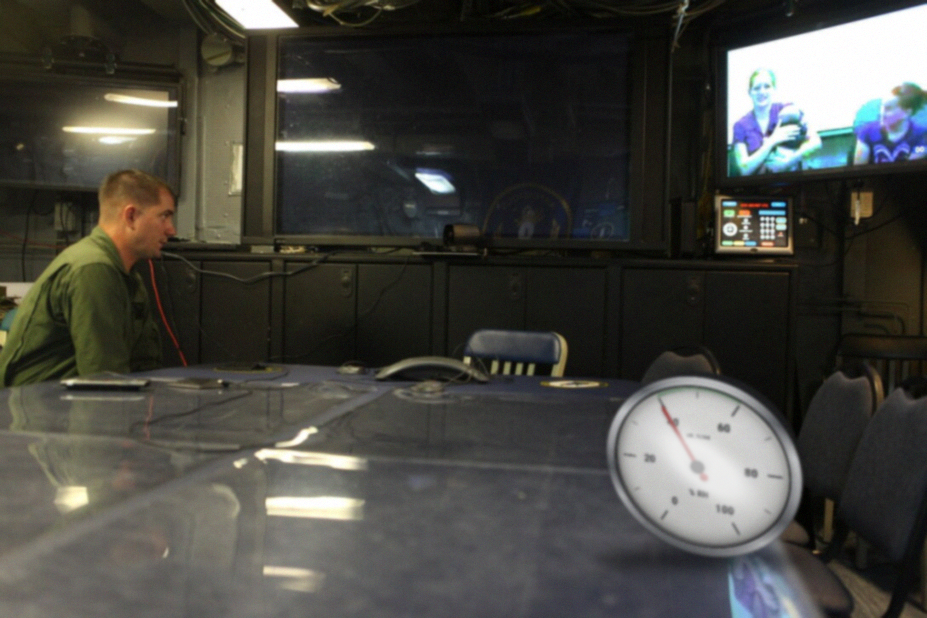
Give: 40,%
